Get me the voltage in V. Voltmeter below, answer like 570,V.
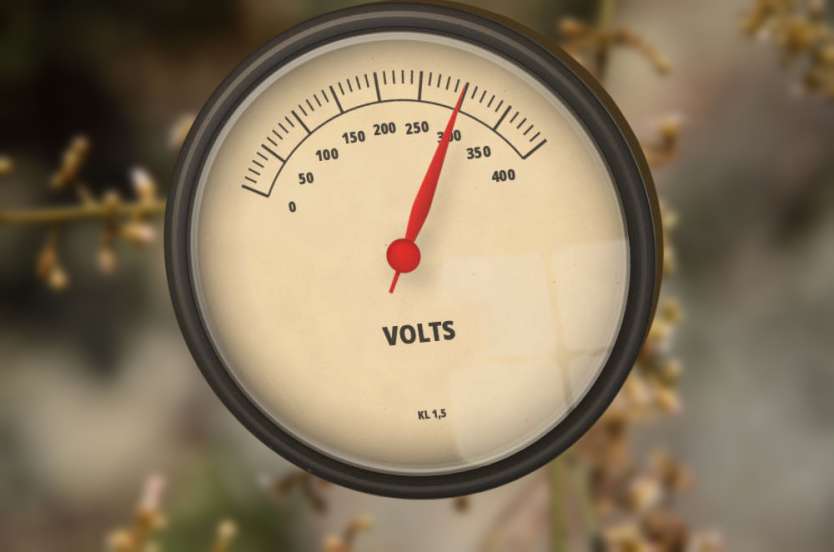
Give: 300,V
